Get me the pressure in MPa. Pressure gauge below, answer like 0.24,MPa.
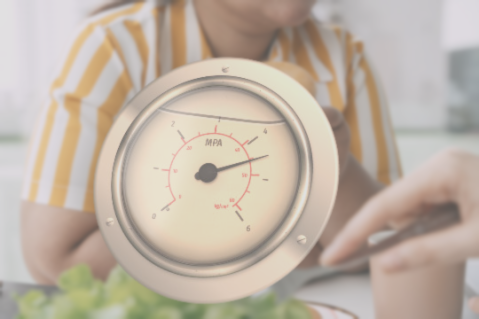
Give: 4.5,MPa
